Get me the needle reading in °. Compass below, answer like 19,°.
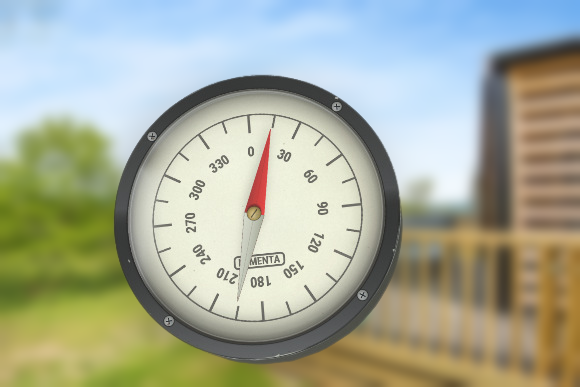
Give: 15,°
